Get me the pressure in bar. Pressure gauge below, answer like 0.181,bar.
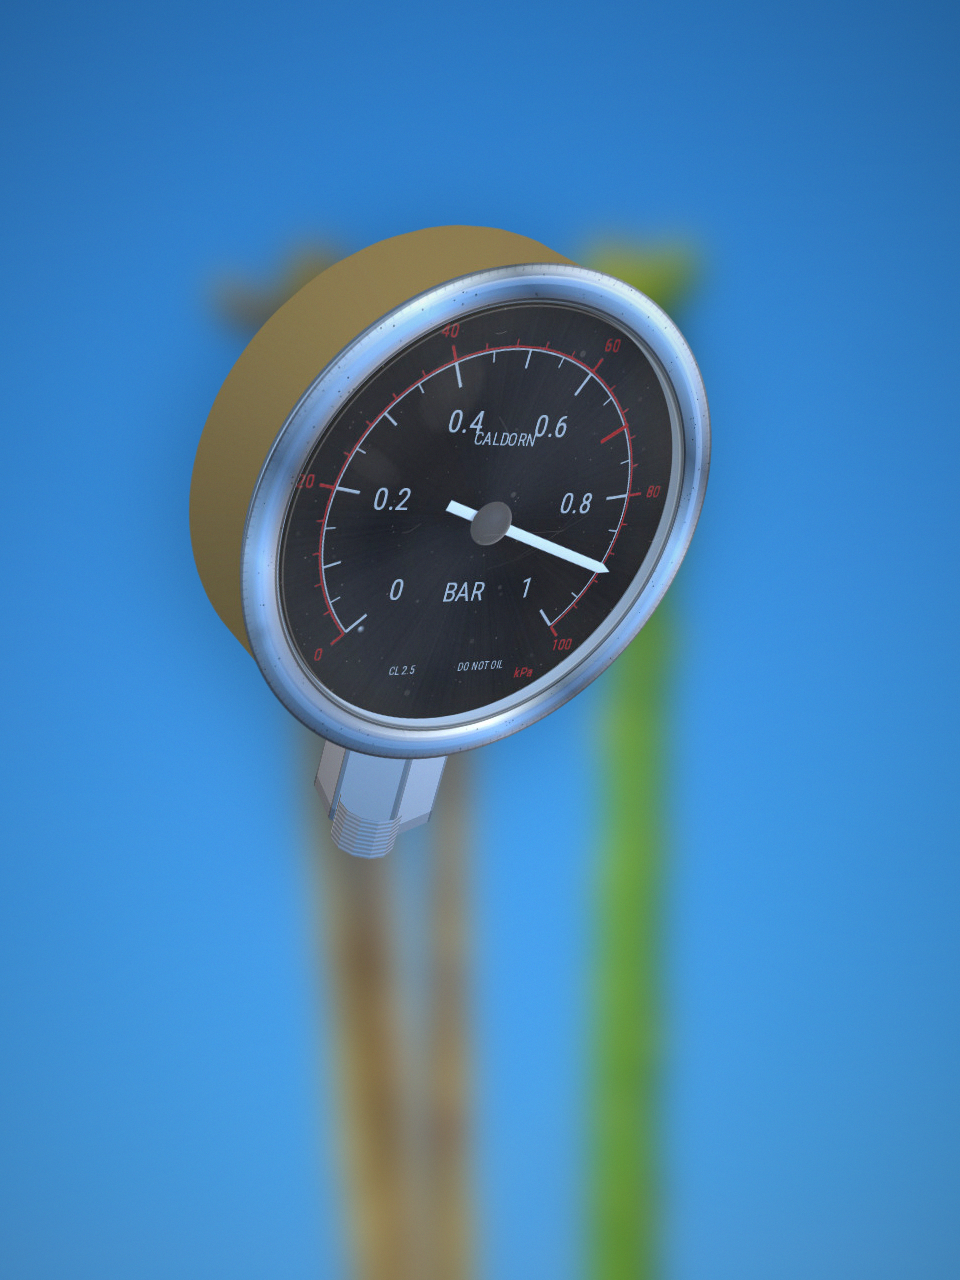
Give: 0.9,bar
